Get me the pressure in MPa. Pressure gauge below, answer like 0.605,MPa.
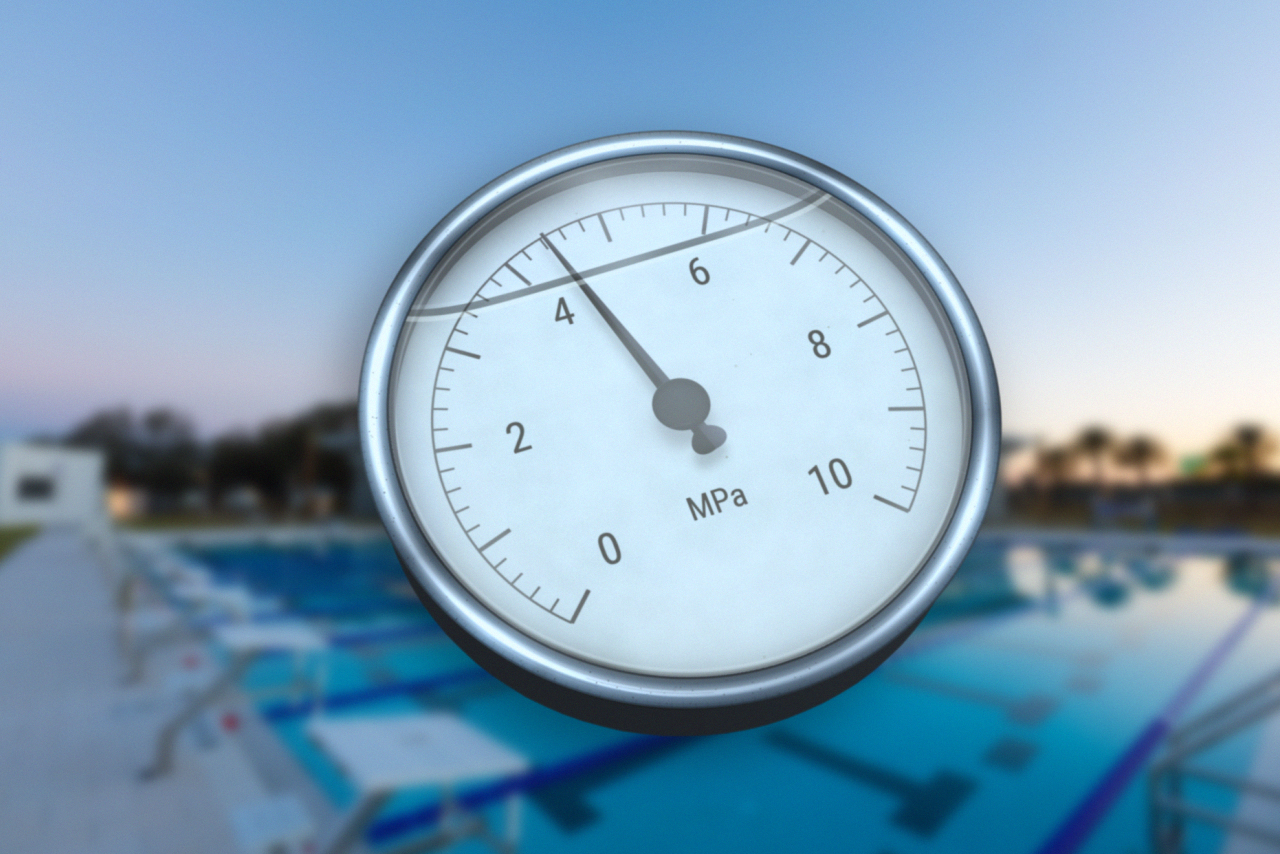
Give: 4.4,MPa
